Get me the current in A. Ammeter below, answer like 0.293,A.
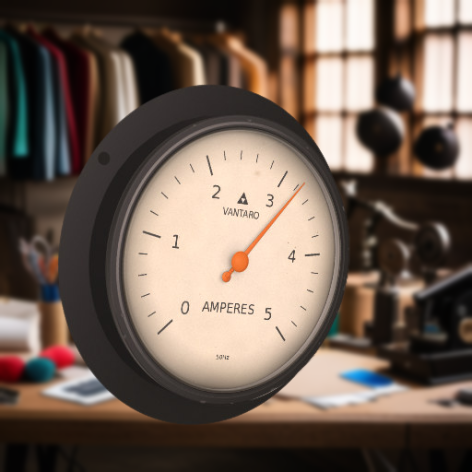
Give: 3.2,A
